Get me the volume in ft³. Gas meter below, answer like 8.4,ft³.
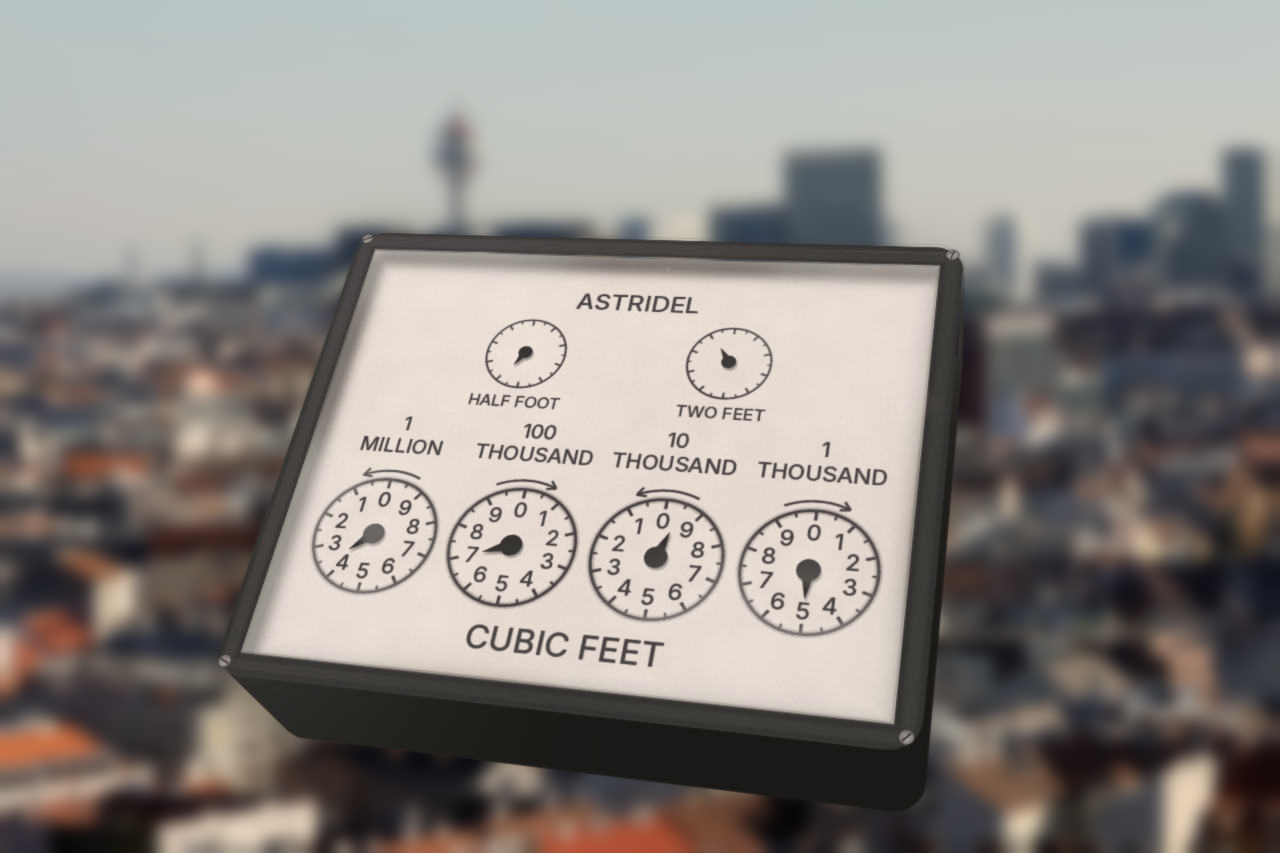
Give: 369500,ft³
